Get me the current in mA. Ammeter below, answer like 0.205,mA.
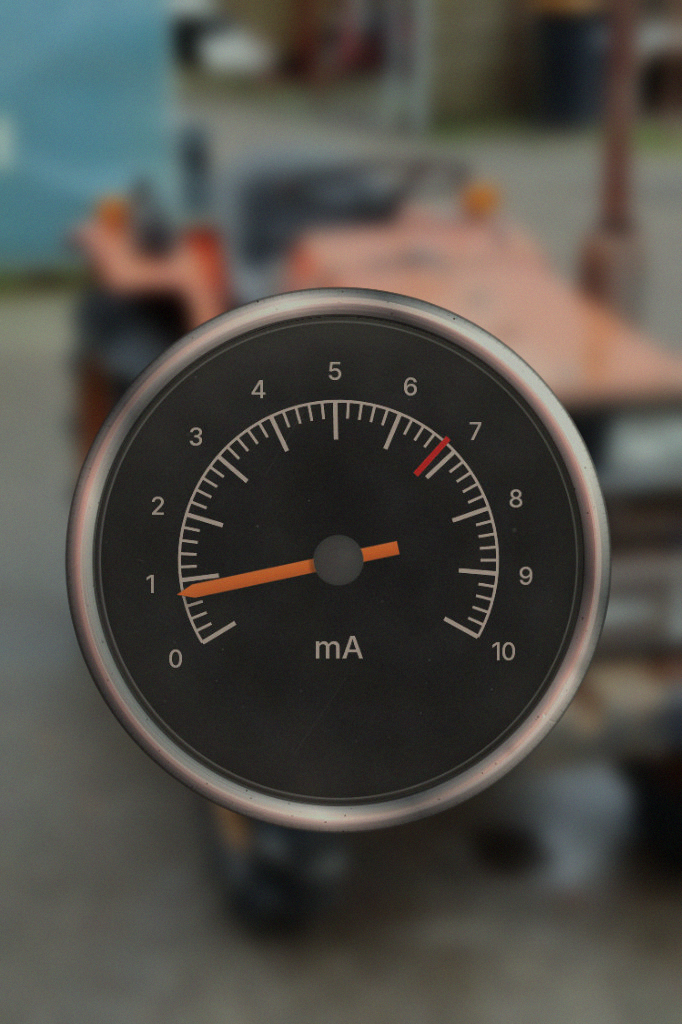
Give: 0.8,mA
